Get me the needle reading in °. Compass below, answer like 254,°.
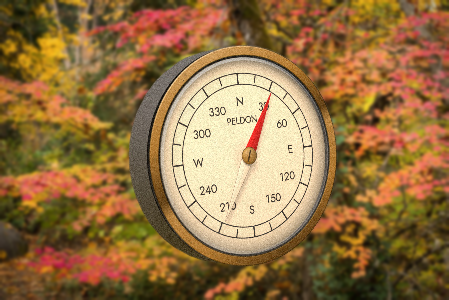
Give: 30,°
